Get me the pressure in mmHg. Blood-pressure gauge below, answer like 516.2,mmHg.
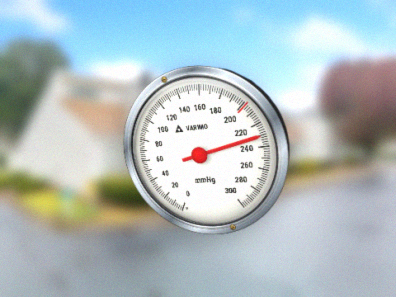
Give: 230,mmHg
